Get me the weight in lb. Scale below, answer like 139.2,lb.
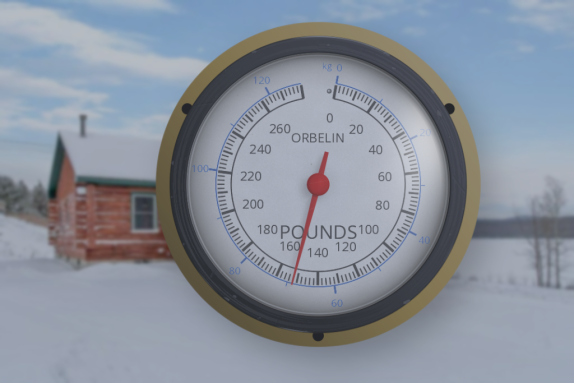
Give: 152,lb
